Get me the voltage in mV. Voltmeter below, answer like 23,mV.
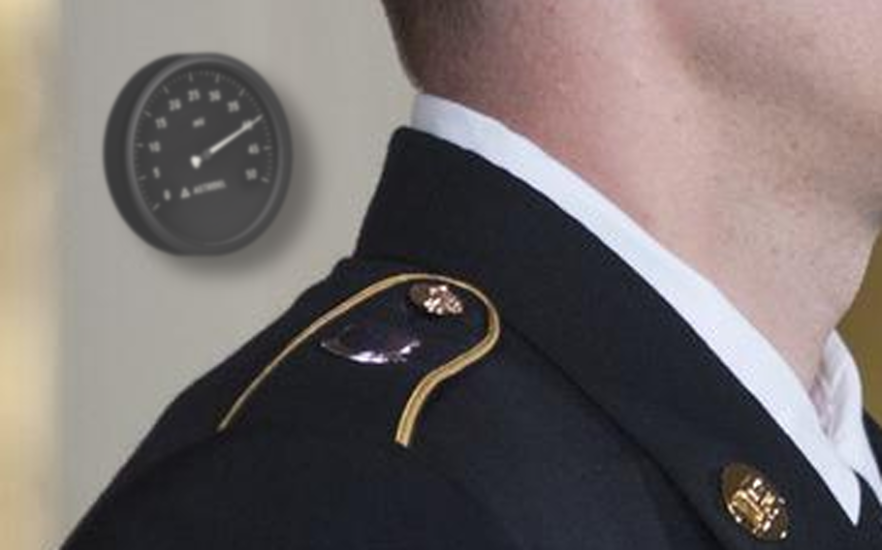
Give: 40,mV
